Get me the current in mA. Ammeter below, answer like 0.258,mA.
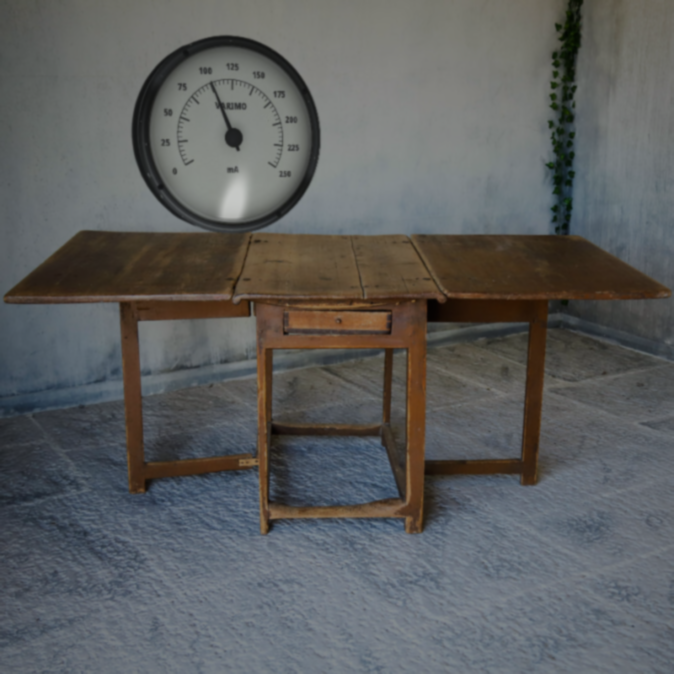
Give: 100,mA
